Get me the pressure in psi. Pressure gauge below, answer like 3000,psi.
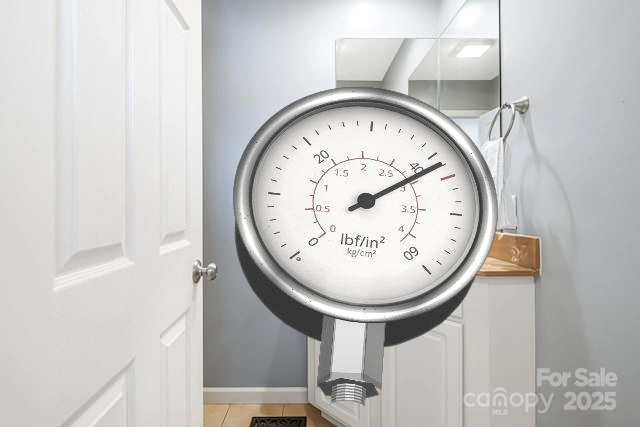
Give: 42,psi
